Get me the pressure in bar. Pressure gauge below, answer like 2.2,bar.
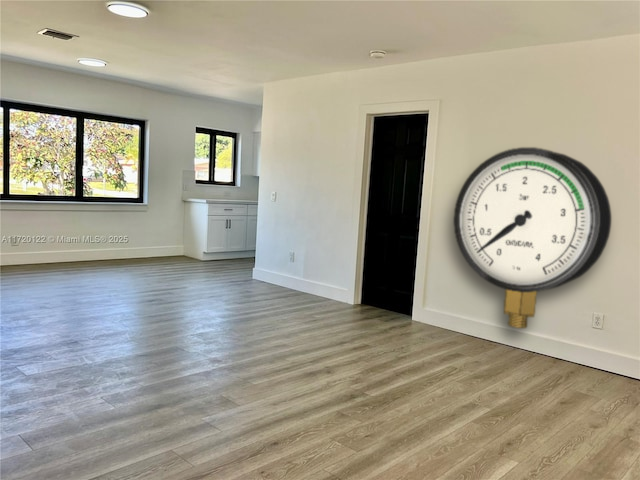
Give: 0.25,bar
